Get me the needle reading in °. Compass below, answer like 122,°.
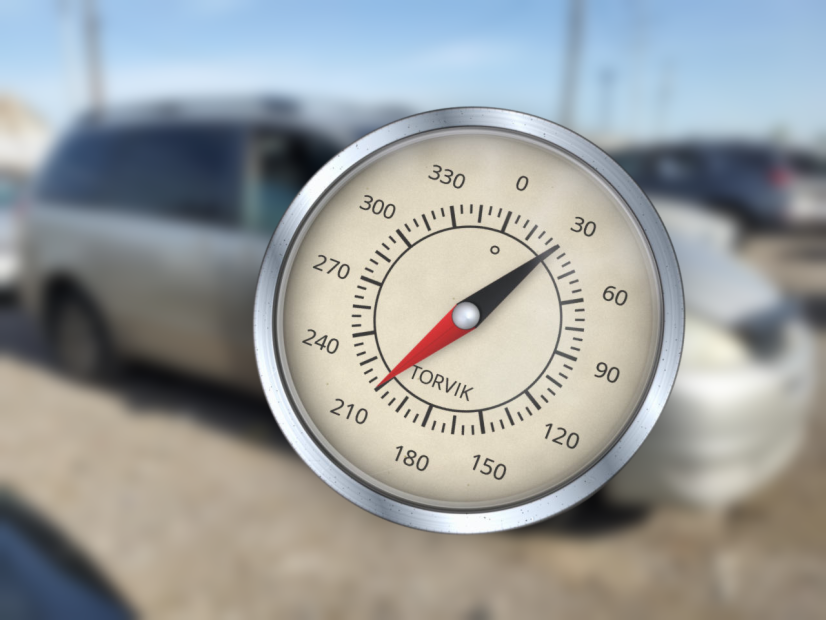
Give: 210,°
